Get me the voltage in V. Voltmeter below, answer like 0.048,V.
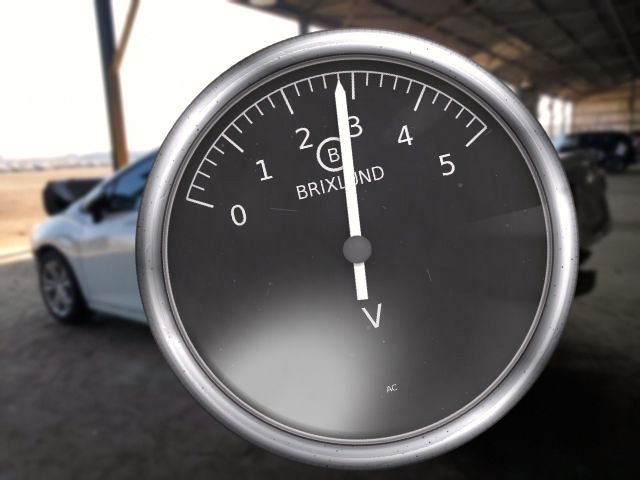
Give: 2.8,V
